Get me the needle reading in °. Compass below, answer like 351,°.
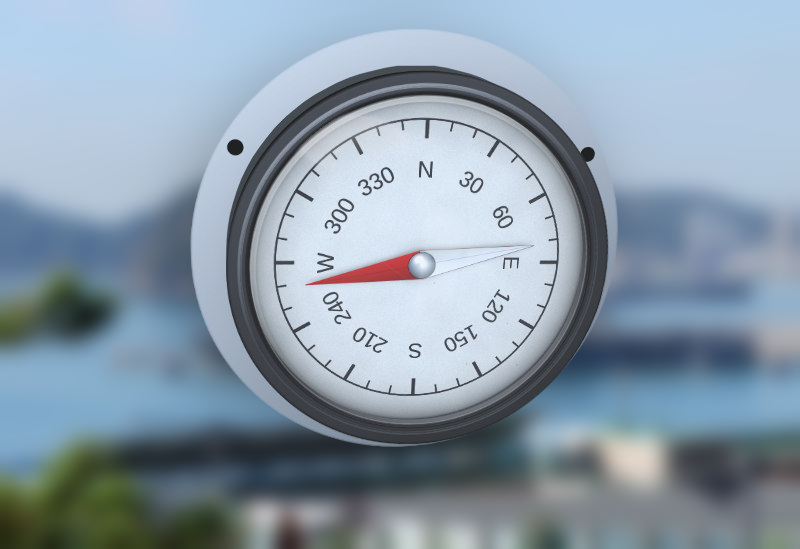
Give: 260,°
